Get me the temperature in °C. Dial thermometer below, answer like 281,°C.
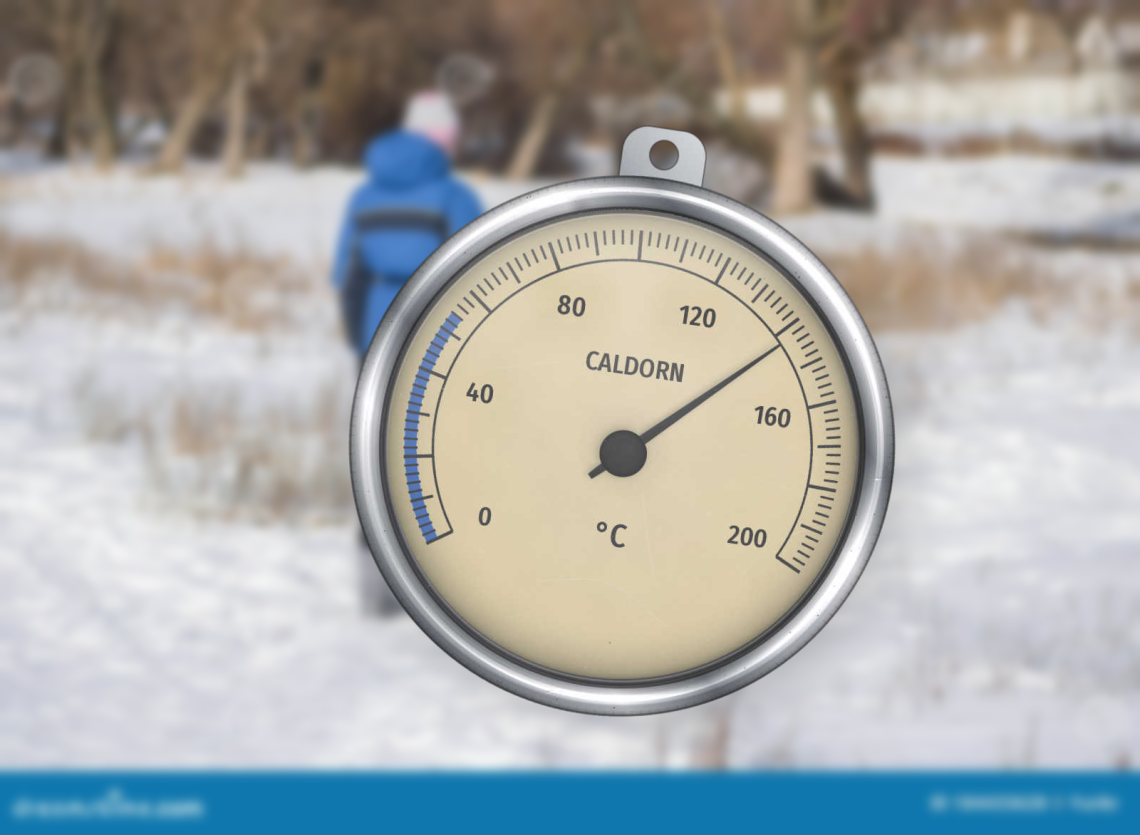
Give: 142,°C
